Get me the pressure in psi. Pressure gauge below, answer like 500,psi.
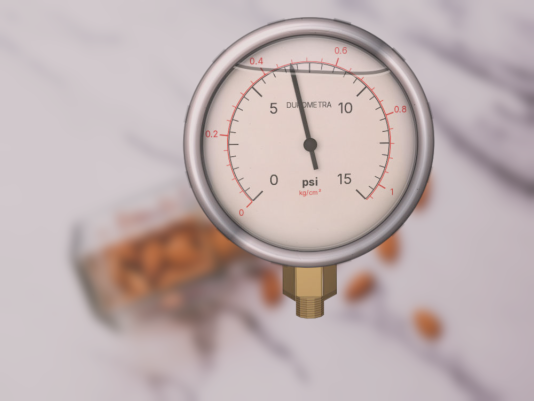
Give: 6.75,psi
